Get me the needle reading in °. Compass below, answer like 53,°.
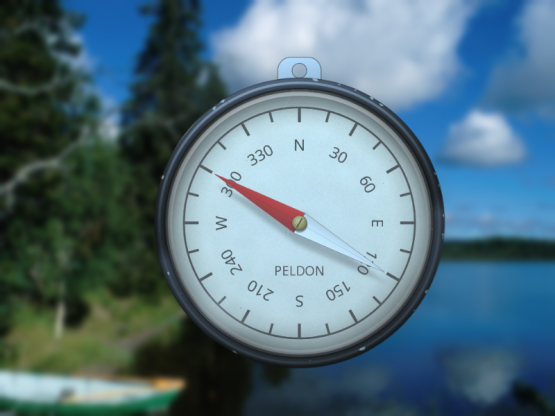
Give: 300,°
